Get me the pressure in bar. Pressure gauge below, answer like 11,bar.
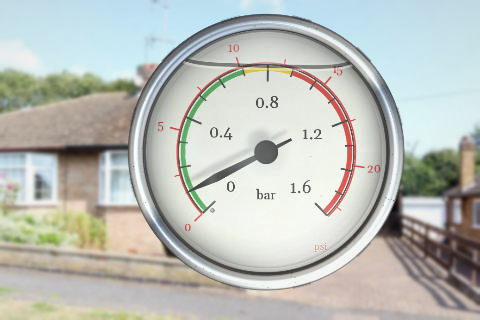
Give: 0.1,bar
